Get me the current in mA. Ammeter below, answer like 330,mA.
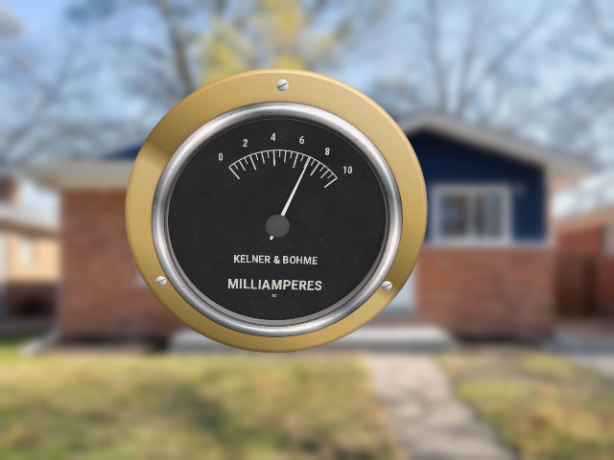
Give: 7,mA
